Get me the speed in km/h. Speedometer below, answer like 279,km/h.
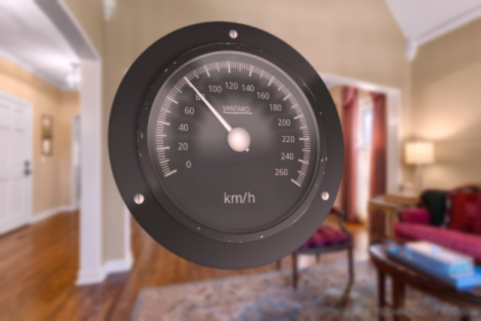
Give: 80,km/h
